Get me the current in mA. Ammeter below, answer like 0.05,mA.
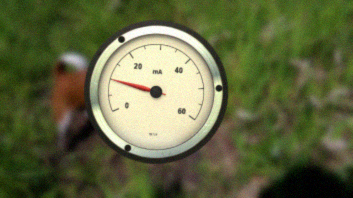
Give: 10,mA
